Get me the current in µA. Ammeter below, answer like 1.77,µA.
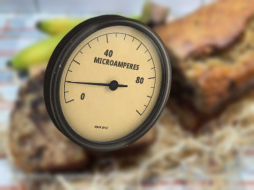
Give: 10,µA
